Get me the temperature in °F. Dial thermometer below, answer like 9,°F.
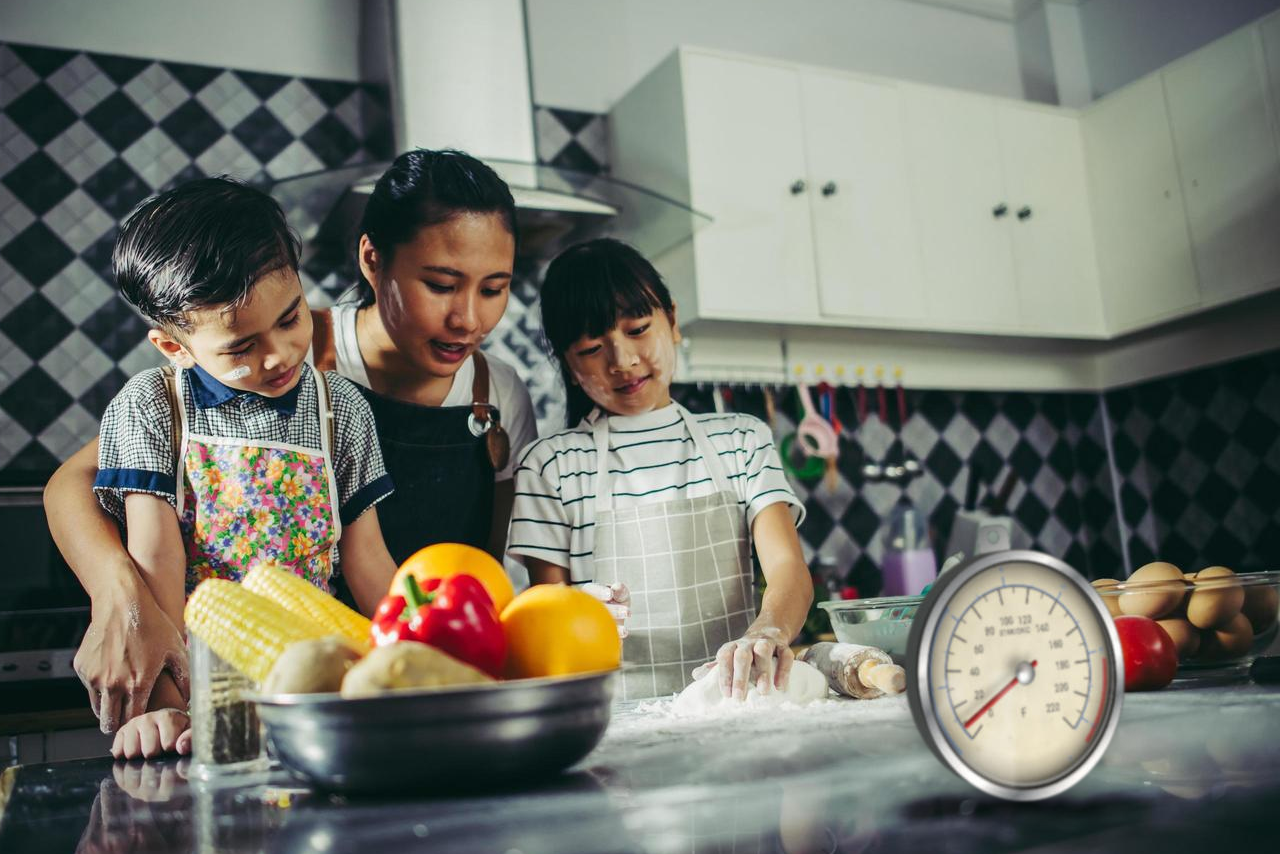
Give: 10,°F
